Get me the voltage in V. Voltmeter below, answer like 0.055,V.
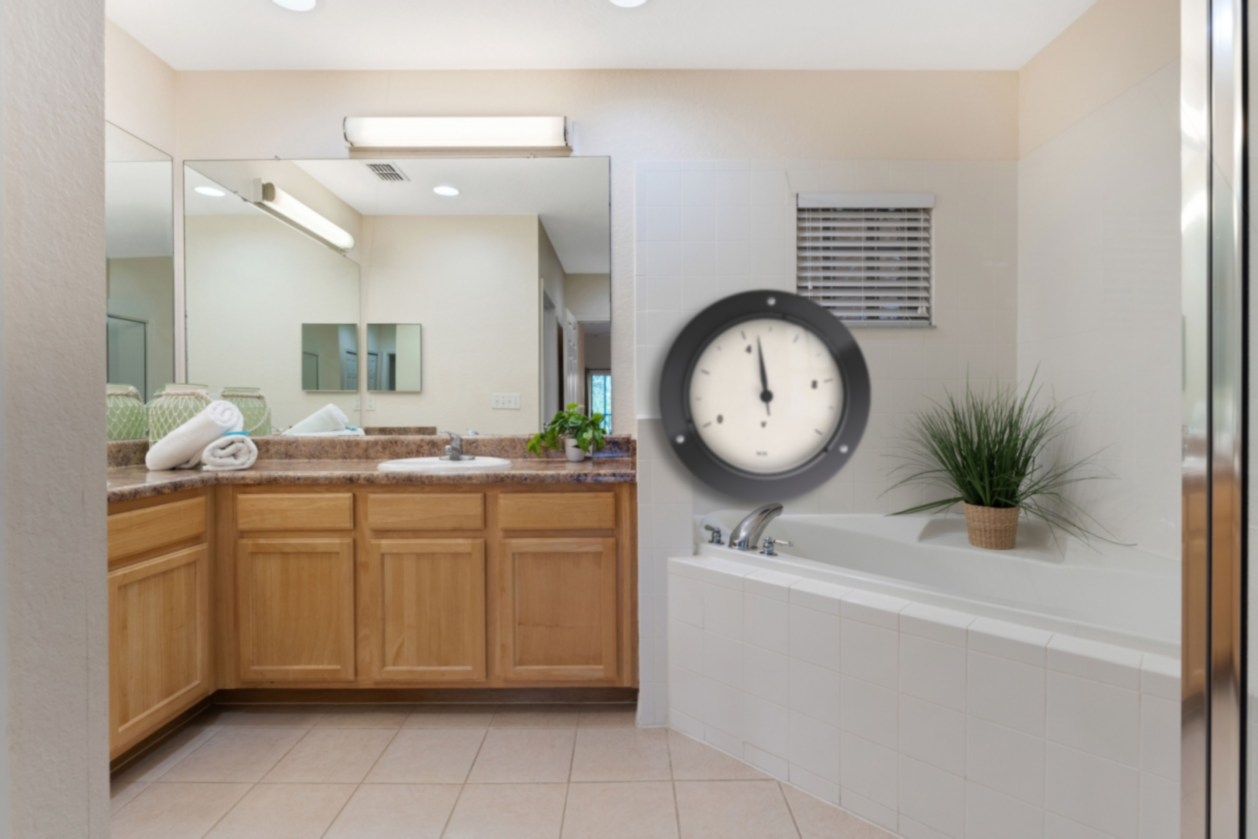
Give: 4.5,V
